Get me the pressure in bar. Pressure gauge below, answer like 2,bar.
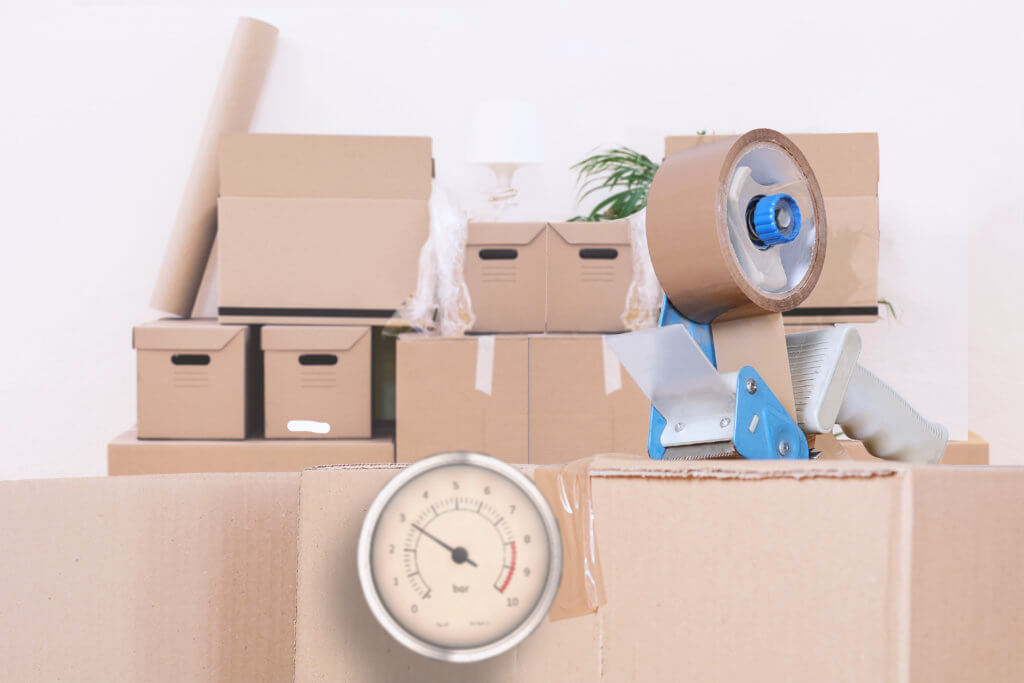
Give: 3,bar
